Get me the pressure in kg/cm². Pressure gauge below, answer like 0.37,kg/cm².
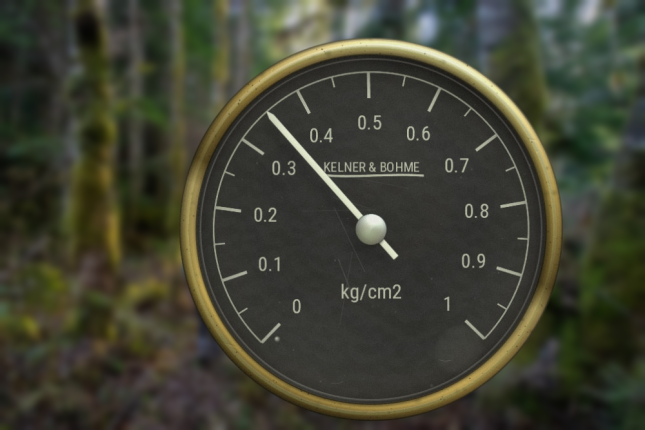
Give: 0.35,kg/cm²
